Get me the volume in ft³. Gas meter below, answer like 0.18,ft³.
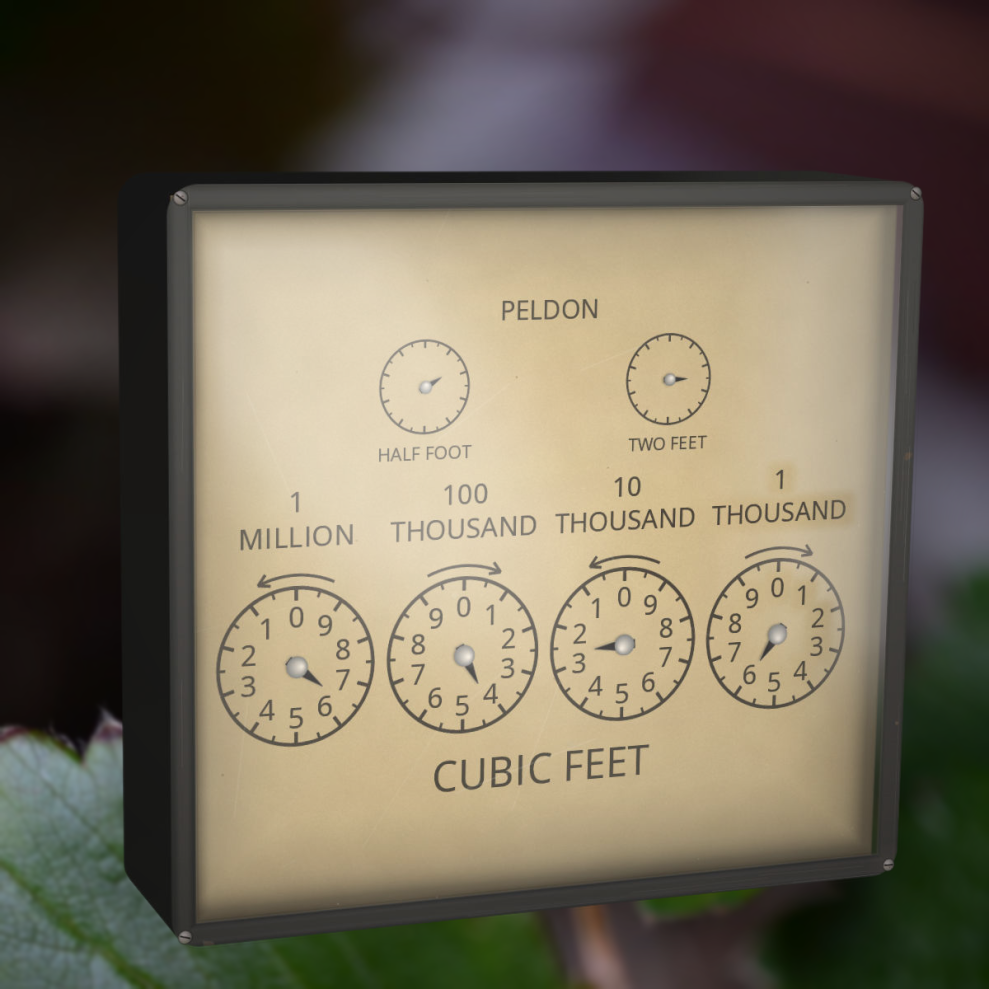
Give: 642600,ft³
